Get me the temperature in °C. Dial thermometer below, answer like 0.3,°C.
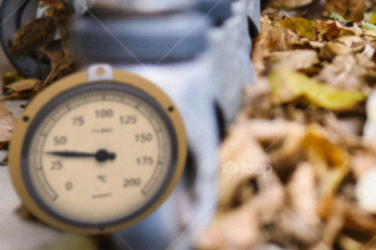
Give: 37.5,°C
